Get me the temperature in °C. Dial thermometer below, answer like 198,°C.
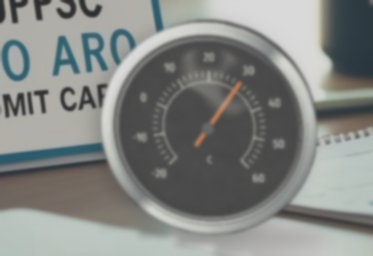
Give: 30,°C
